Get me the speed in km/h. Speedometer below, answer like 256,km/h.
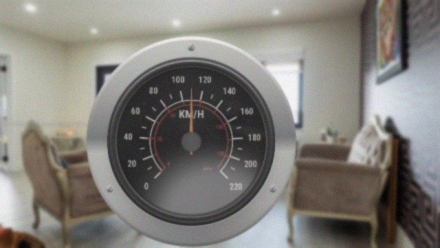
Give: 110,km/h
